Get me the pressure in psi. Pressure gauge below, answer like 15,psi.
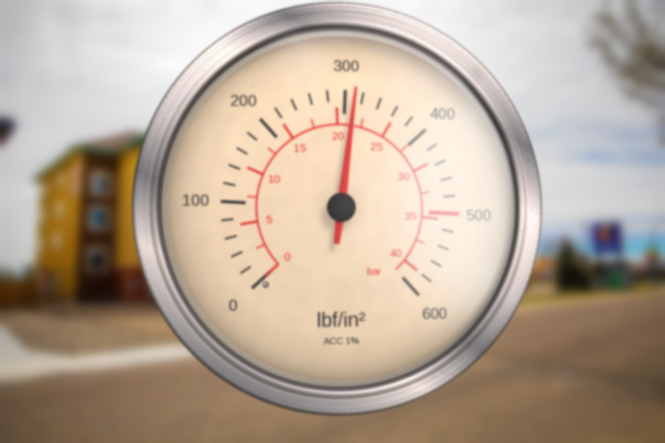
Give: 310,psi
